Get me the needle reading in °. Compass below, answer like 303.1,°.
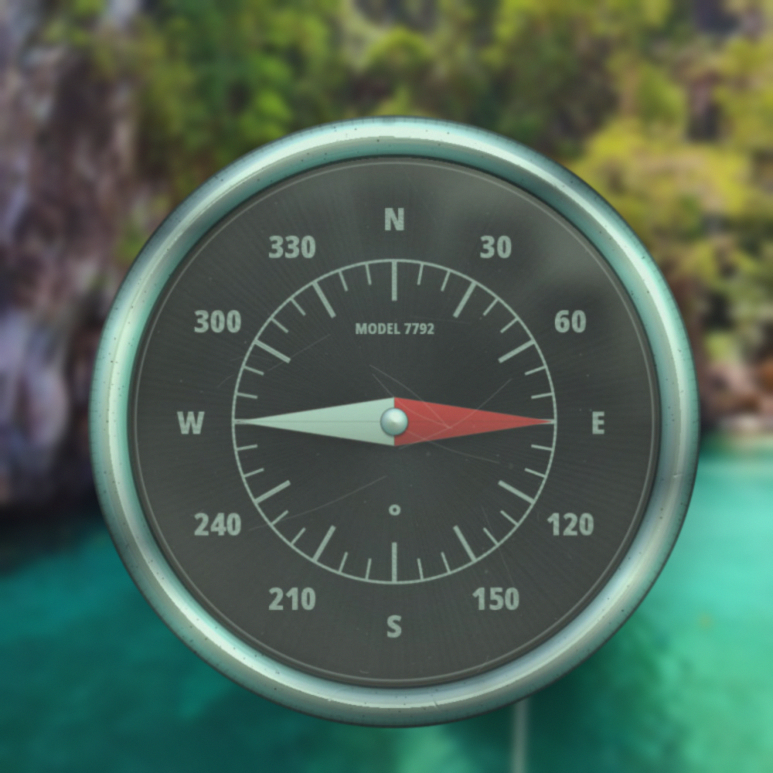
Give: 90,°
